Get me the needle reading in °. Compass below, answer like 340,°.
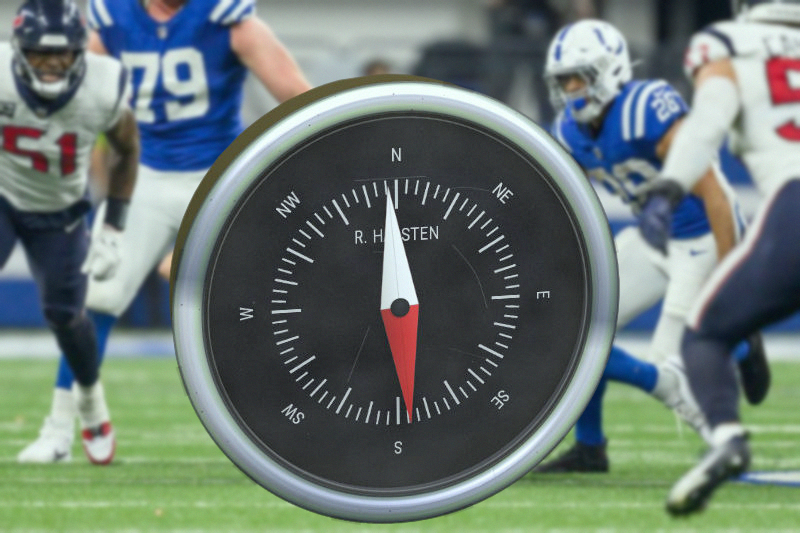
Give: 175,°
